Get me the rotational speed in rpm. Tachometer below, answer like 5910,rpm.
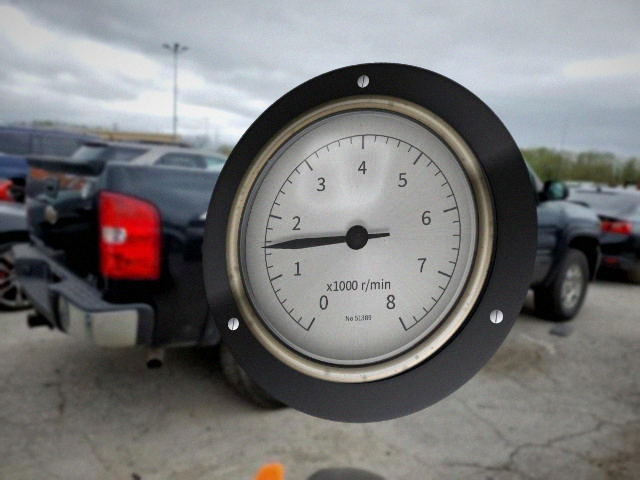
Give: 1500,rpm
